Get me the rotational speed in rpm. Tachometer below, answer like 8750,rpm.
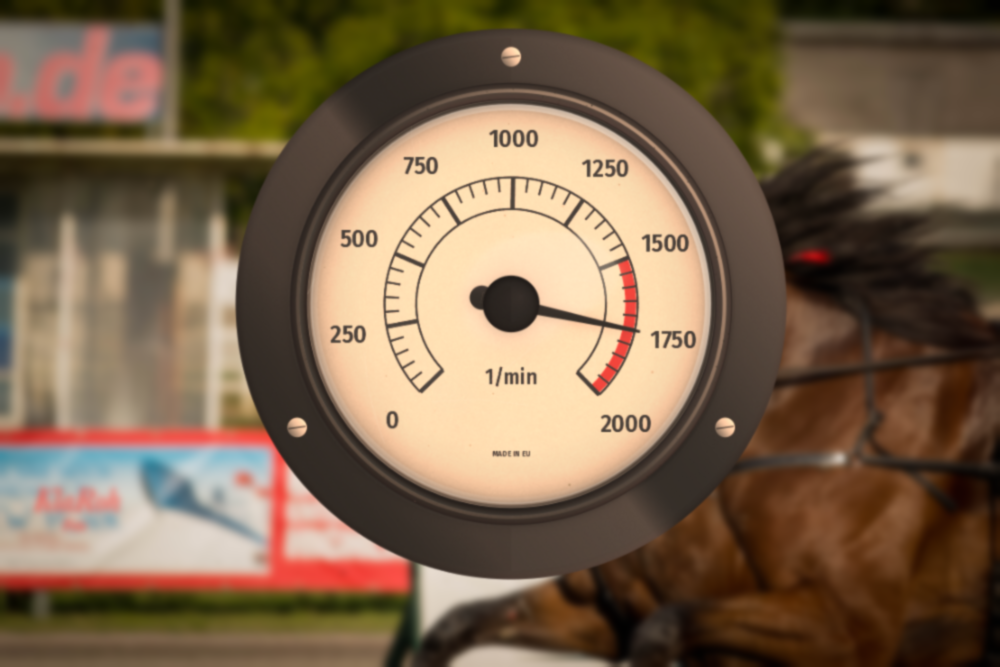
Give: 1750,rpm
